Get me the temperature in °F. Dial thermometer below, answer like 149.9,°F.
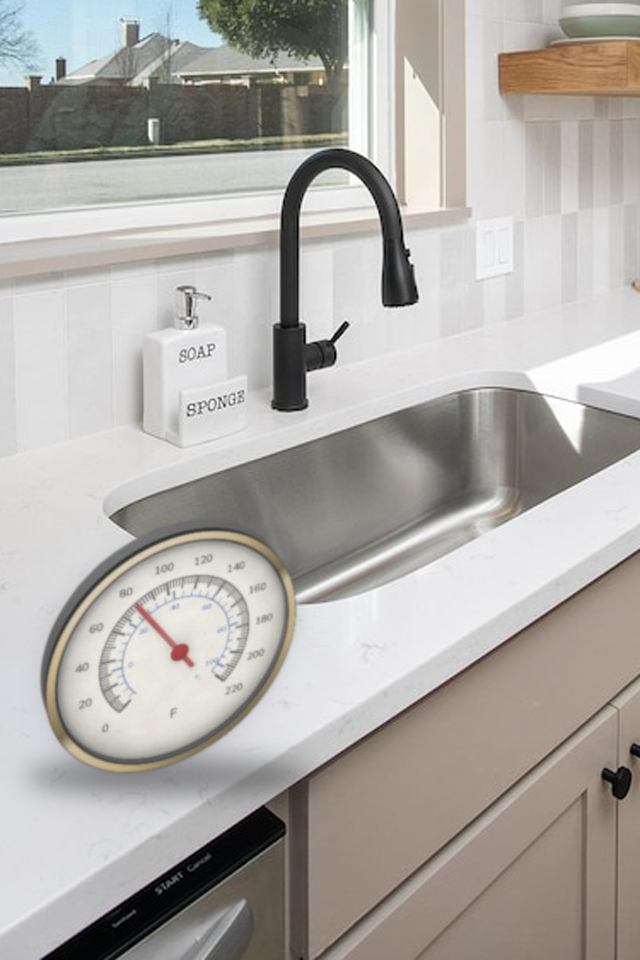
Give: 80,°F
